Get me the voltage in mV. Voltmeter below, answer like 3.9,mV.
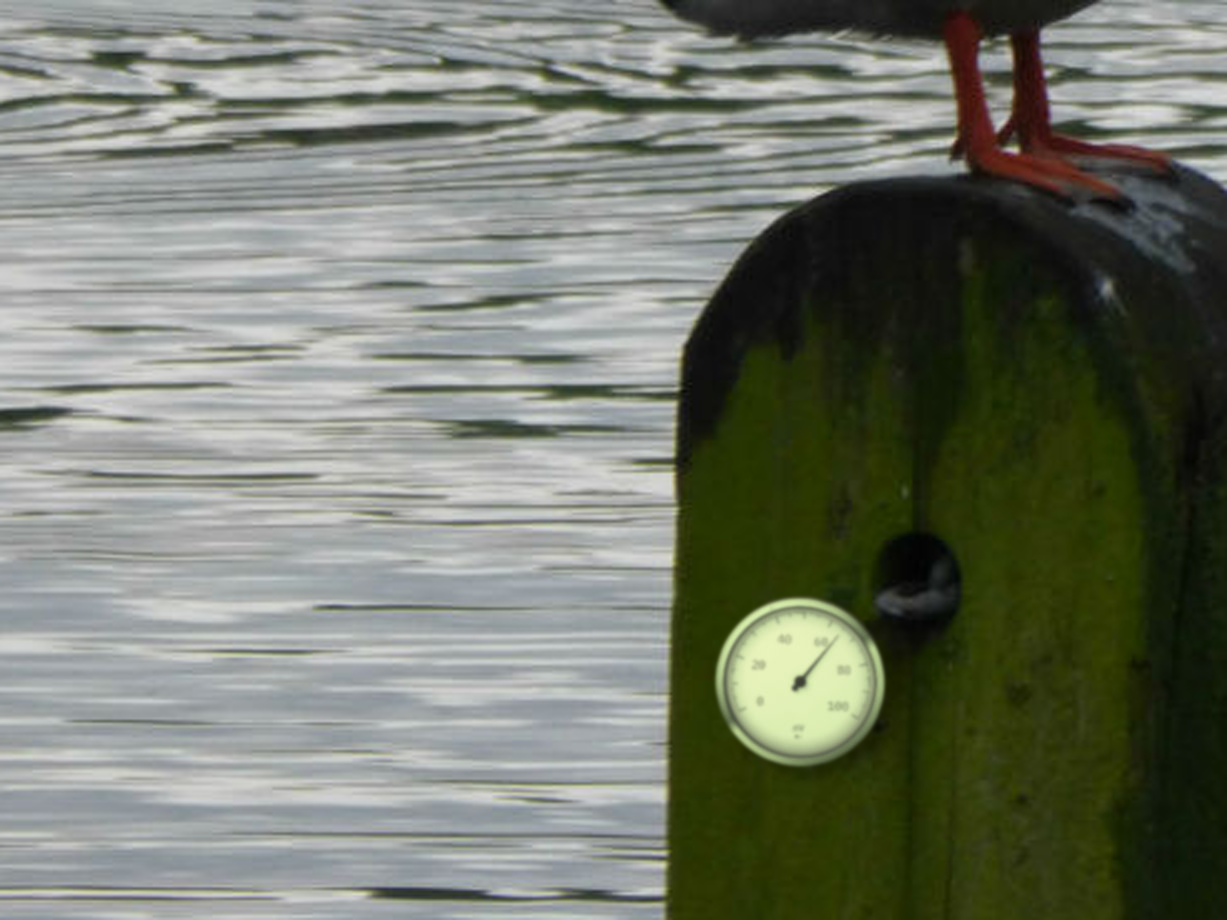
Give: 65,mV
